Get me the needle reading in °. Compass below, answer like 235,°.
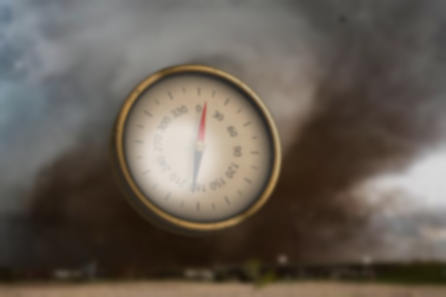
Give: 7.5,°
